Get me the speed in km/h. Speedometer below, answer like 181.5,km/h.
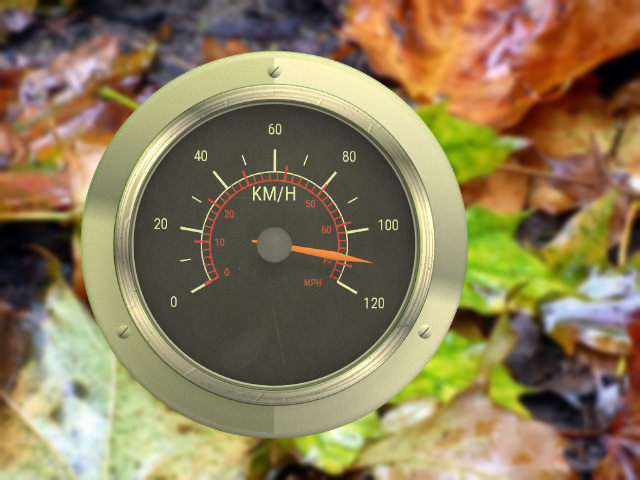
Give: 110,km/h
